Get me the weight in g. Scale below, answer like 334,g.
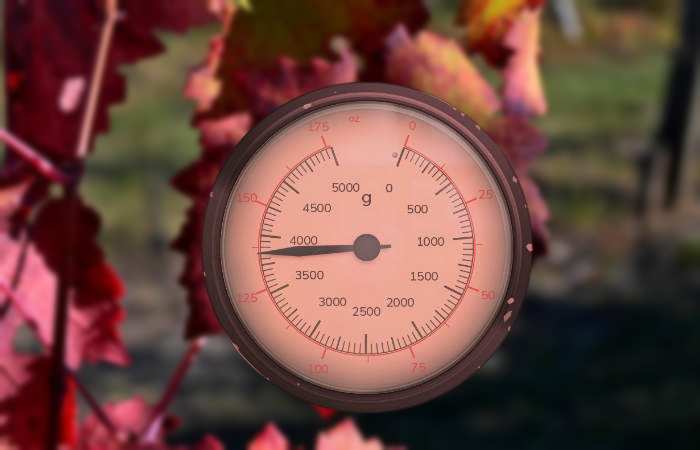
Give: 3850,g
